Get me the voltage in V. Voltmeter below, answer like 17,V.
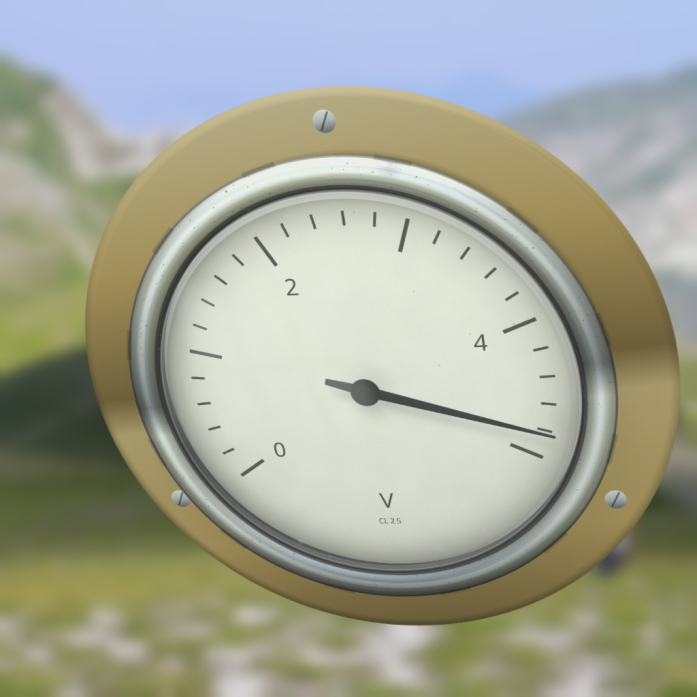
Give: 4.8,V
